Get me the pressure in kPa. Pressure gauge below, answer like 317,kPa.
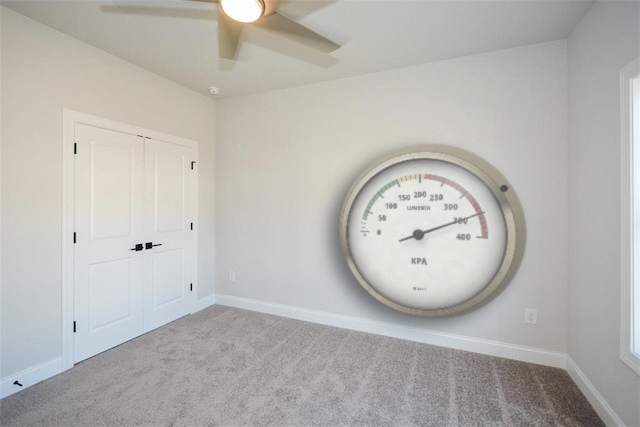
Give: 350,kPa
